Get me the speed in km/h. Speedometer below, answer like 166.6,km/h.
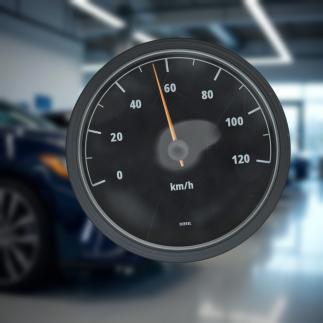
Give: 55,km/h
